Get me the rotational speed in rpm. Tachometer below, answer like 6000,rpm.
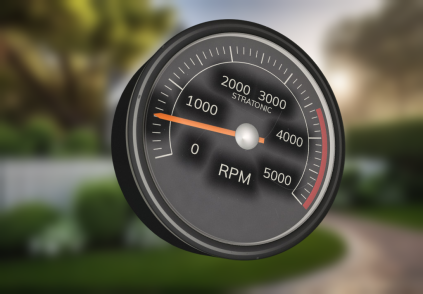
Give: 500,rpm
